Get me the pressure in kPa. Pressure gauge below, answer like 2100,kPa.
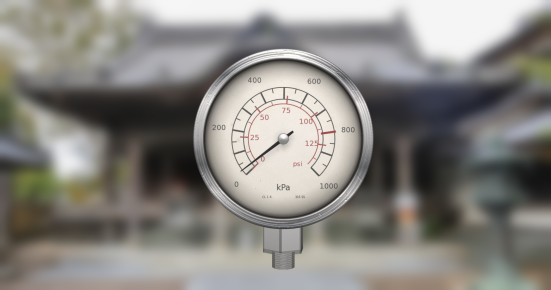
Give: 25,kPa
